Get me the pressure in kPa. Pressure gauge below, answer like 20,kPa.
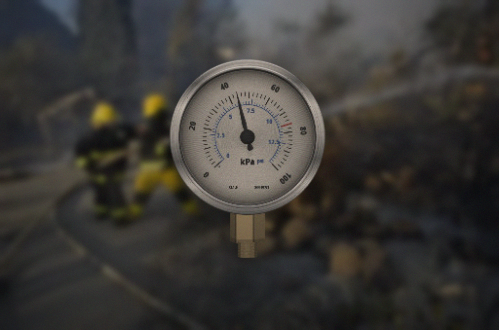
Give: 44,kPa
